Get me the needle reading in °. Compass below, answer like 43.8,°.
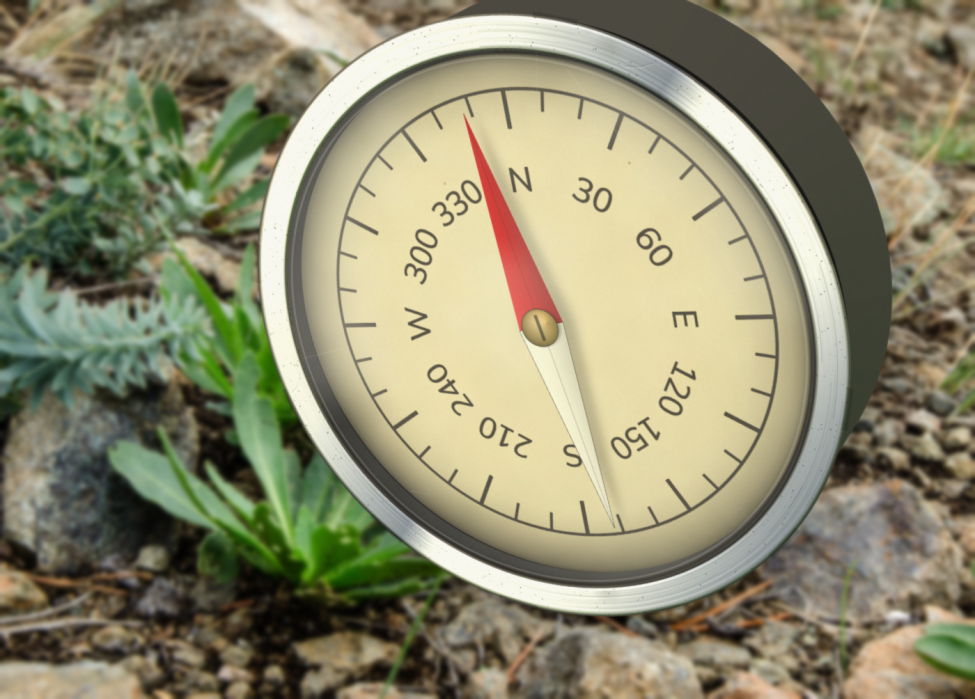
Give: 350,°
